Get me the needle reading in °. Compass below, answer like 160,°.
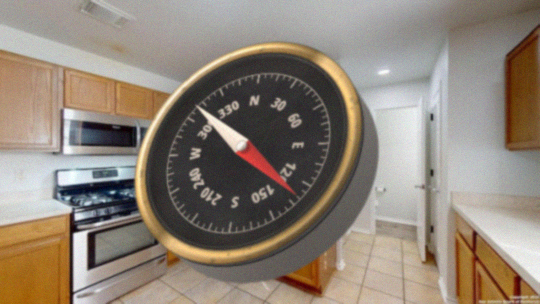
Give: 130,°
